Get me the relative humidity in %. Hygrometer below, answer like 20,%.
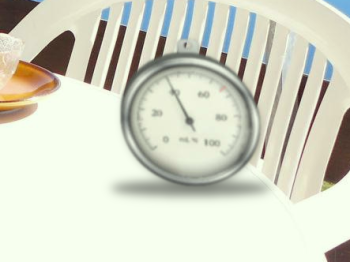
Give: 40,%
